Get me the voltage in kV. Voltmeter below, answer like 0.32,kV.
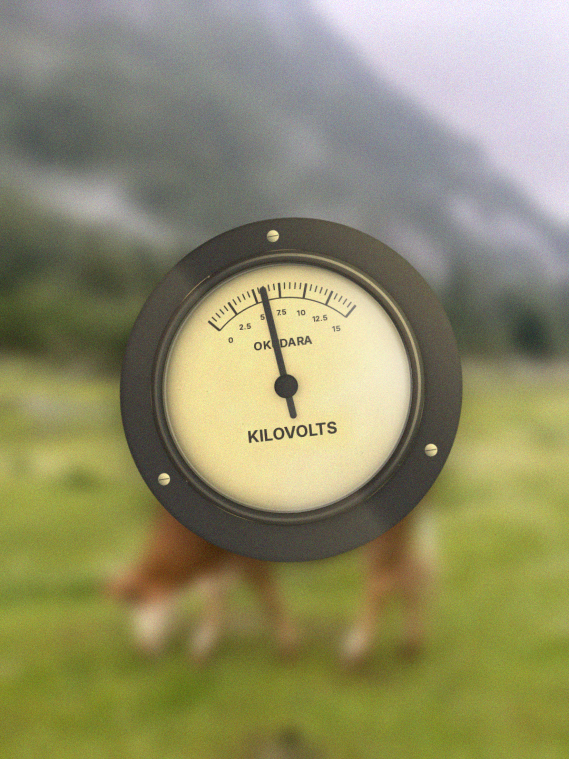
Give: 6,kV
